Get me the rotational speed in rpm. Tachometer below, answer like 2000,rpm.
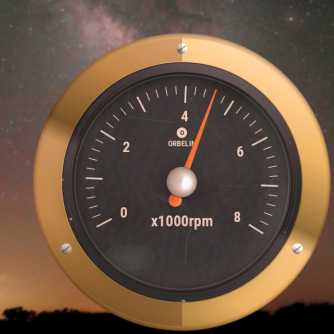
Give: 4600,rpm
